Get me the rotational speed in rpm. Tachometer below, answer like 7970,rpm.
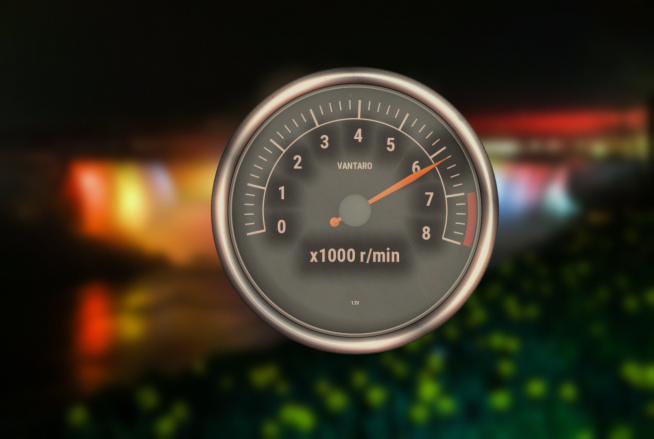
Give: 6200,rpm
